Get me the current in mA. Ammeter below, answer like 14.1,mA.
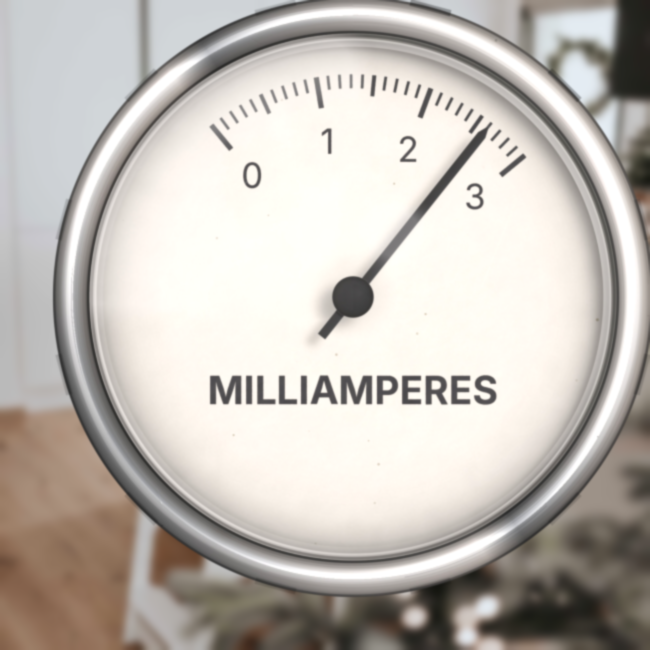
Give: 2.6,mA
